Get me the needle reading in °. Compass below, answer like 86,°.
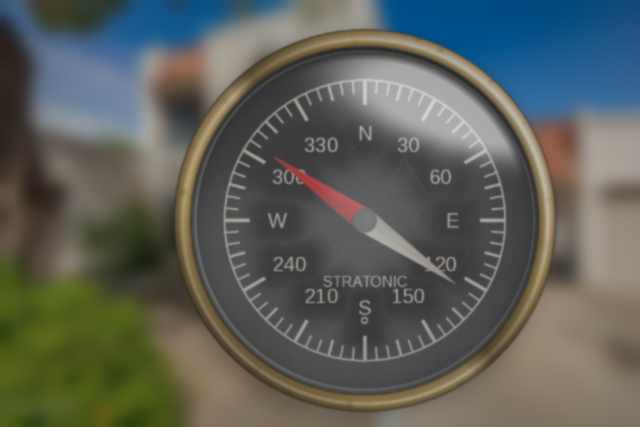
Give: 305,°
